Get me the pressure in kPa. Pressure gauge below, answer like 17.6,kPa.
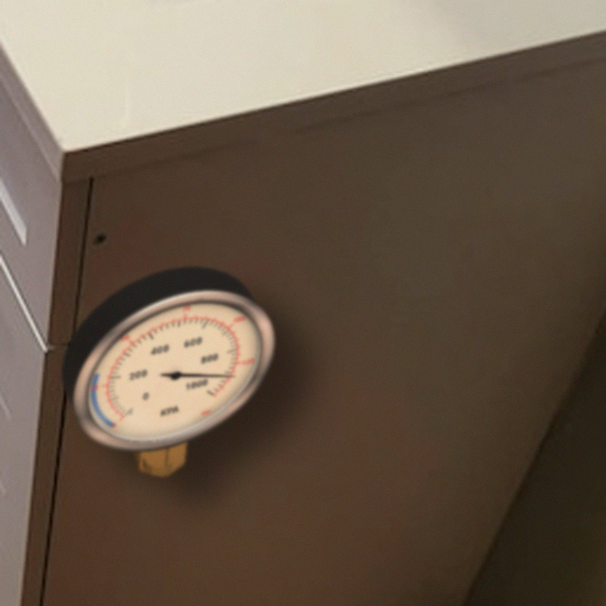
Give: 900,kPa
